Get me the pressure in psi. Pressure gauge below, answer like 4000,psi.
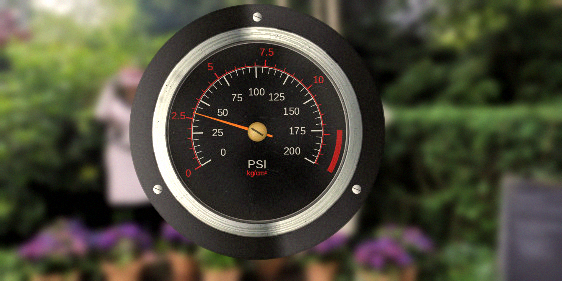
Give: 40,psi
